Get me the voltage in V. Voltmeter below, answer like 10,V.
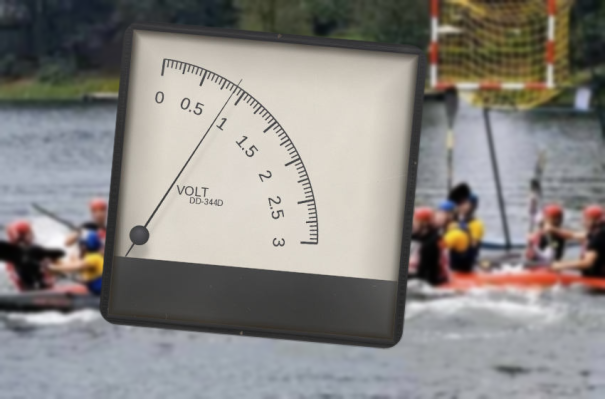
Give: 0.9,V
